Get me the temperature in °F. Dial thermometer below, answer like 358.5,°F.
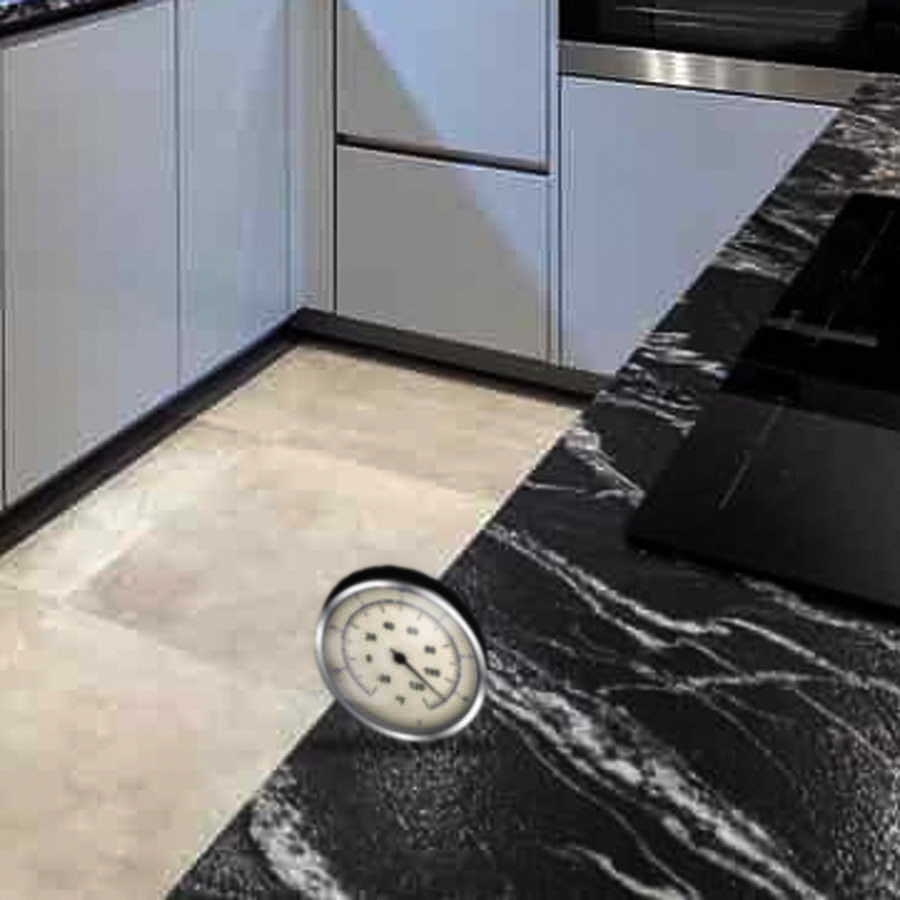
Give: 110,°F
